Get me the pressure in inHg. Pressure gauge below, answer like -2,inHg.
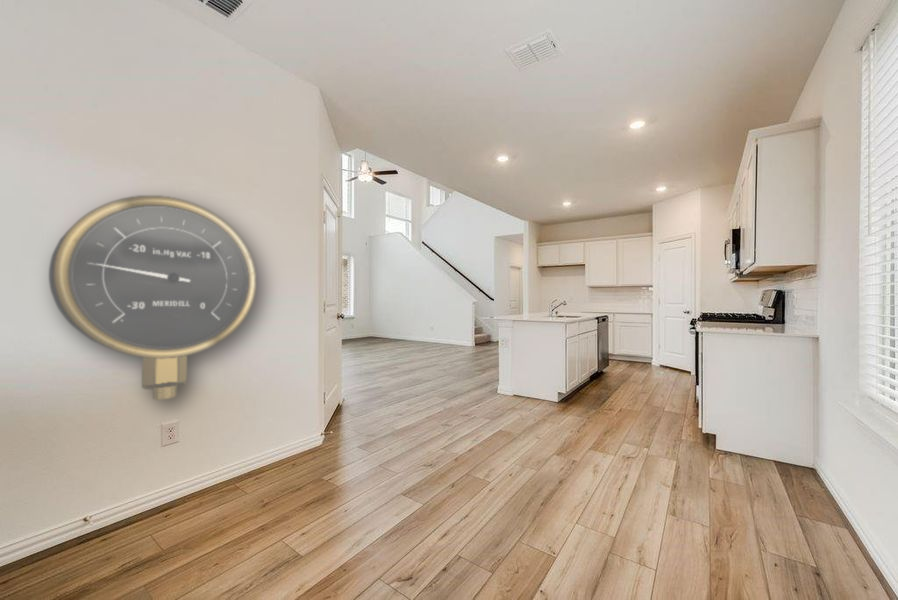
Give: -24,inHg
